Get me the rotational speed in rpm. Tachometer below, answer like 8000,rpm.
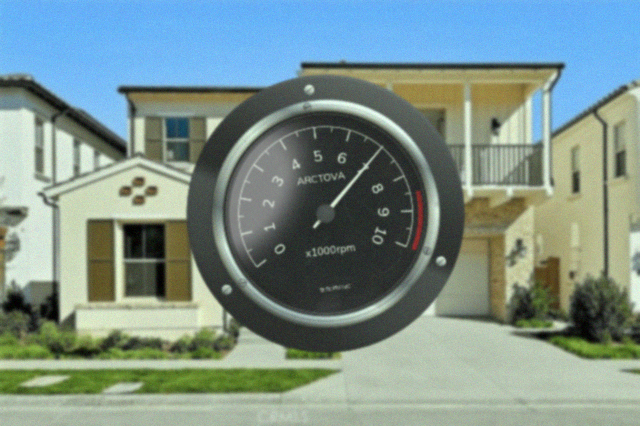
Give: 7000,rpm
